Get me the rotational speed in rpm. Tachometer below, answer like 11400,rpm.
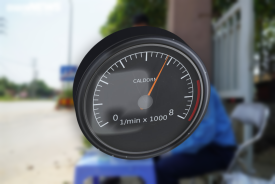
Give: 4800,rpm
